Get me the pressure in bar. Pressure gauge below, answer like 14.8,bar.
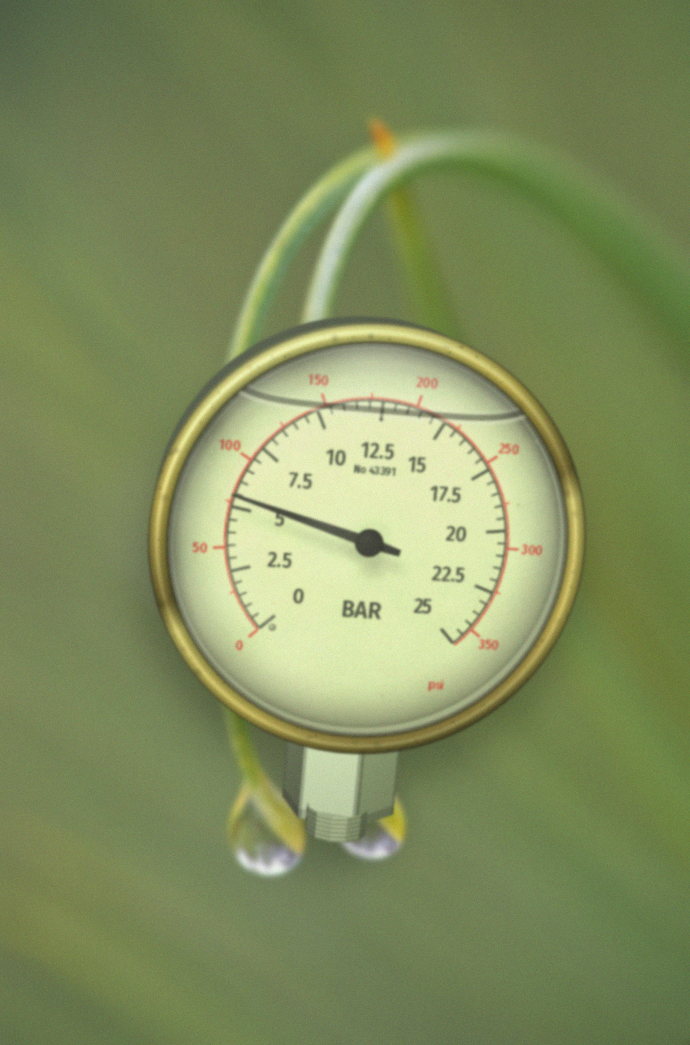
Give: 5.5,bar
